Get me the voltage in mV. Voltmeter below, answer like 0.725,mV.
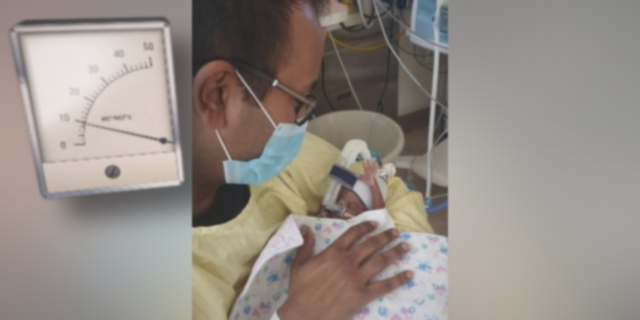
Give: 10,mV
